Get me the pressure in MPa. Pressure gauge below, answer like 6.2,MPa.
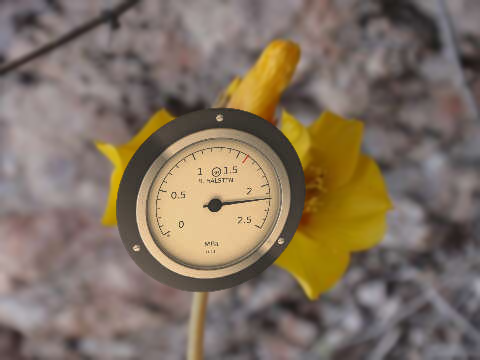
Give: 2.15,MPa
